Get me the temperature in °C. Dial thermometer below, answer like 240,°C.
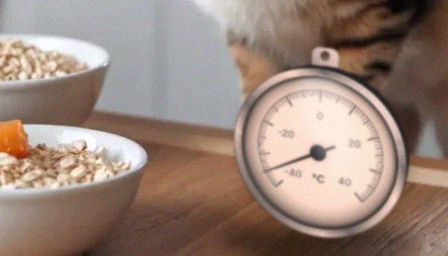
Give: -35,°C
